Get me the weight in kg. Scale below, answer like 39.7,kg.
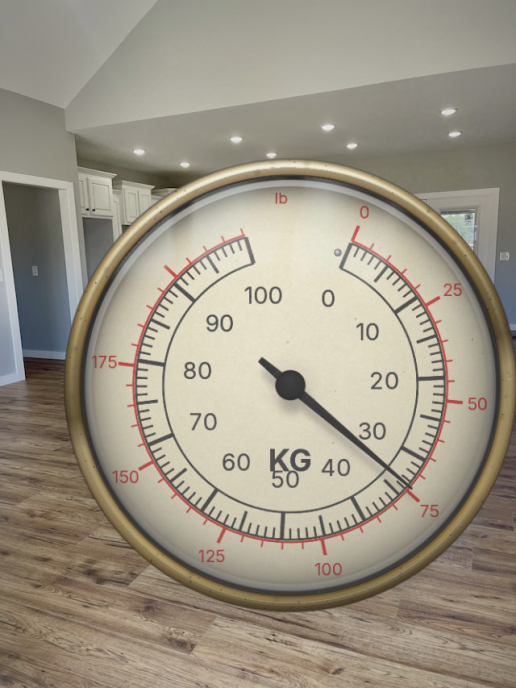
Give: 33.5,kg
